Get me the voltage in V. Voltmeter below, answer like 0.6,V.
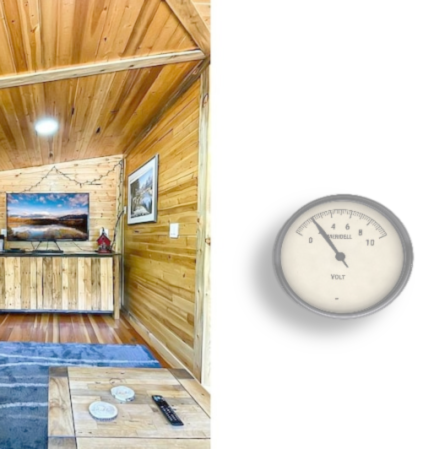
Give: 2,V
